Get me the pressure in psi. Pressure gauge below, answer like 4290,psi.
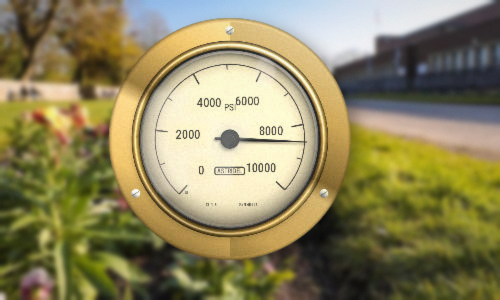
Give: 8500,psi
